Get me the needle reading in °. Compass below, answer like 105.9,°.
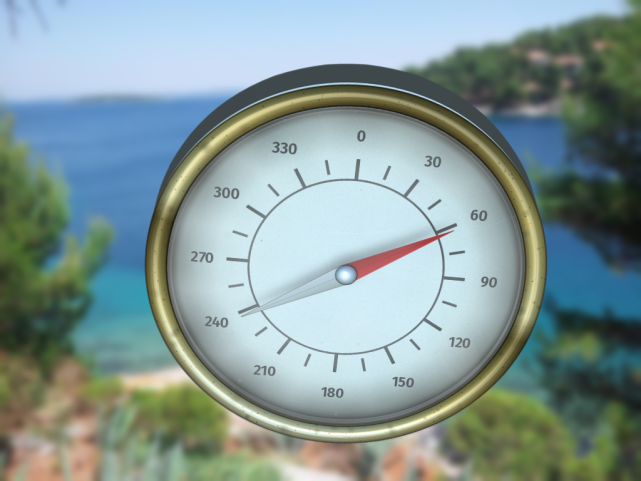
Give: 60,°
